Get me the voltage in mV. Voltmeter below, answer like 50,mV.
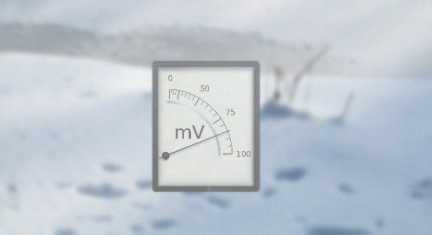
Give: 85,mV
